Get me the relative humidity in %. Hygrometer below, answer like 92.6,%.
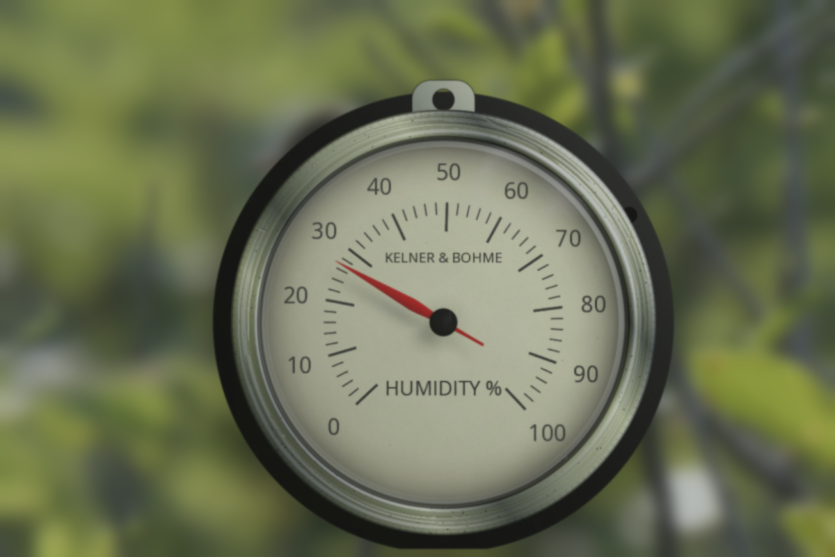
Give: 27,%
